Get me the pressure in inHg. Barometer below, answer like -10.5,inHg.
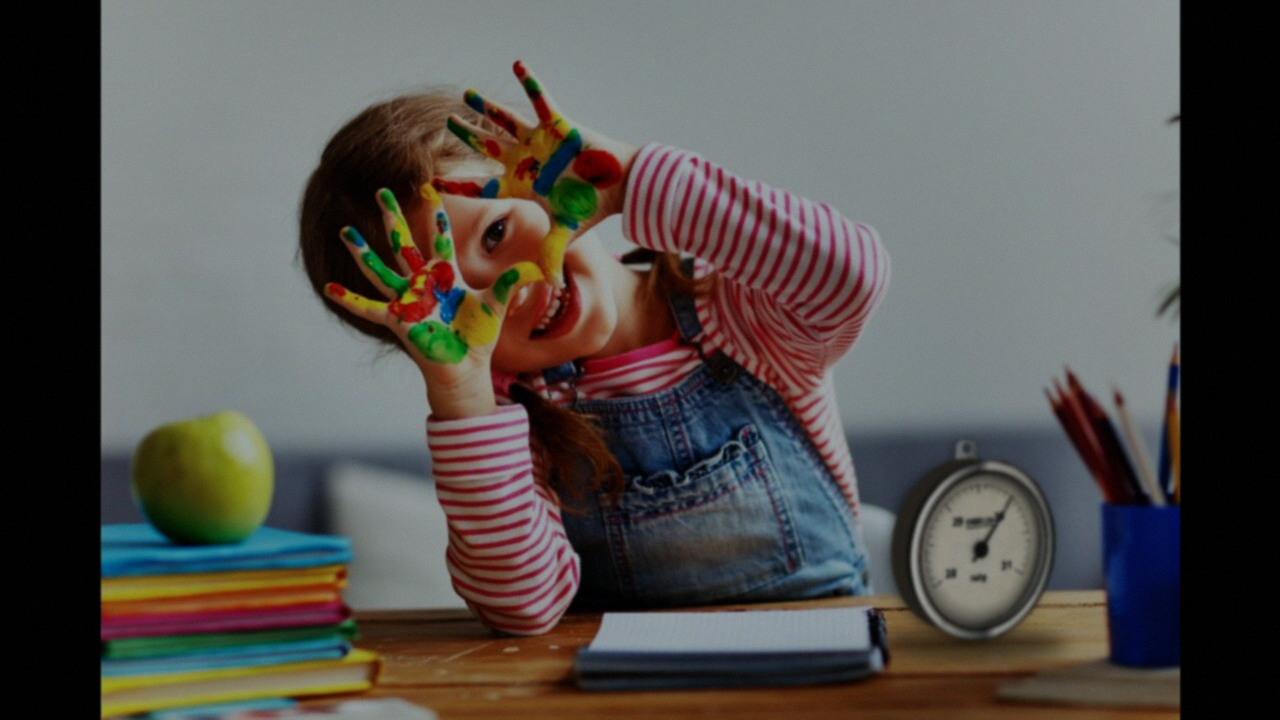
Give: 30,inHg
